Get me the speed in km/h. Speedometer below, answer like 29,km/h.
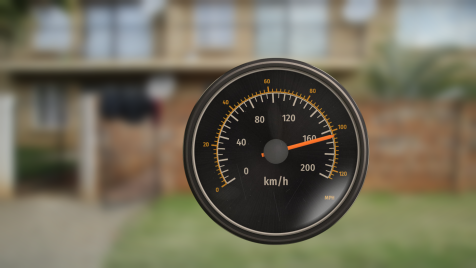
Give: 165,km/h
